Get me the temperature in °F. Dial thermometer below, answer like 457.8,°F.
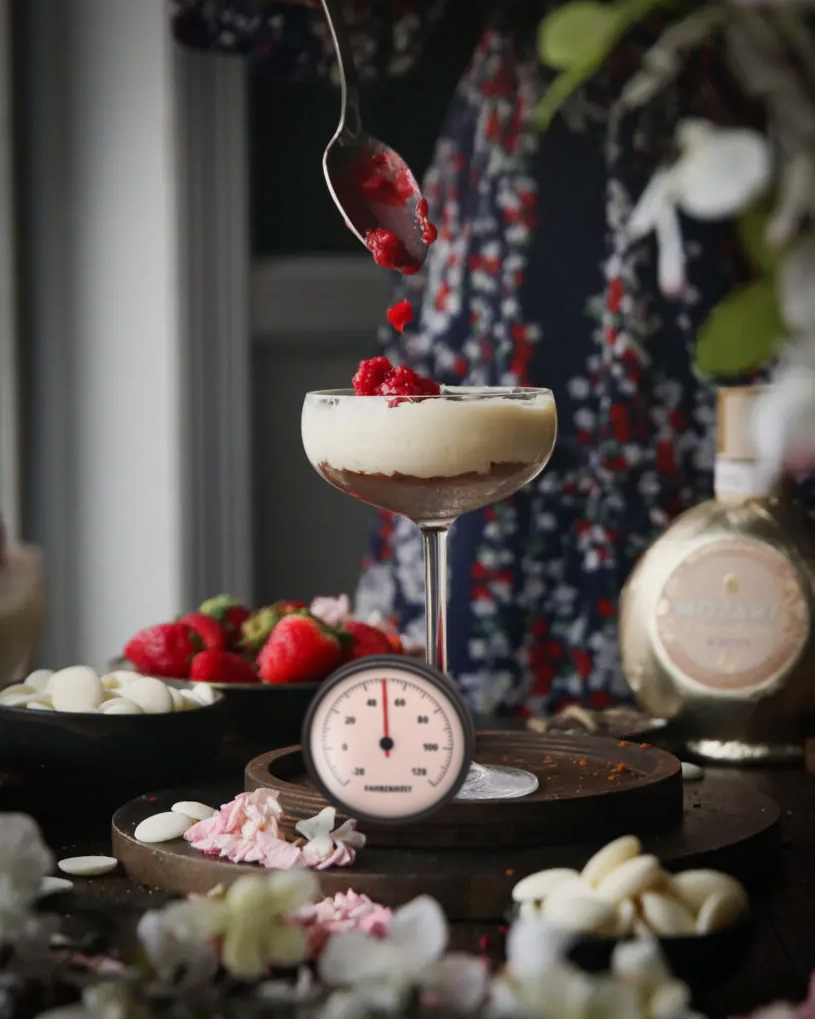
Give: 50,°F
